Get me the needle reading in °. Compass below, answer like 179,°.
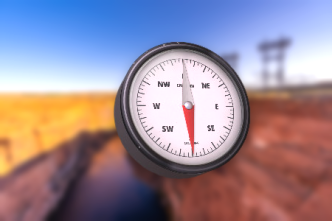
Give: 180,°
